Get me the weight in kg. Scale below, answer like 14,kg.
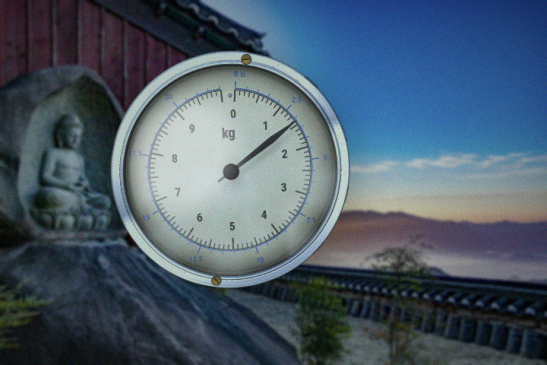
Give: 1.4,kg
